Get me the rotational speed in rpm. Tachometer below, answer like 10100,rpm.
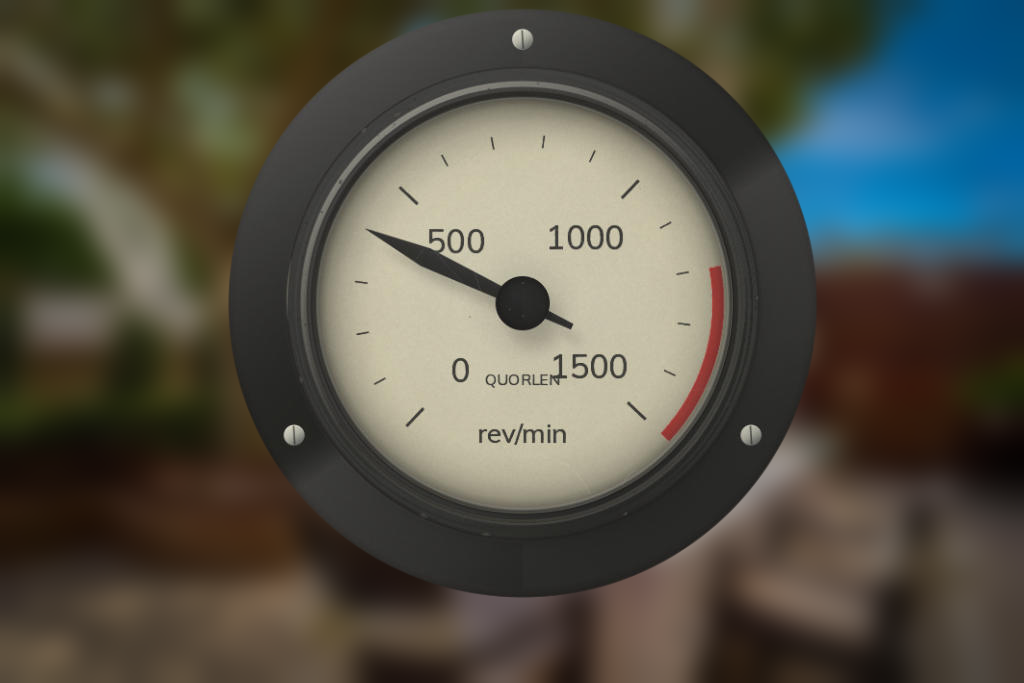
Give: 400,rpm
